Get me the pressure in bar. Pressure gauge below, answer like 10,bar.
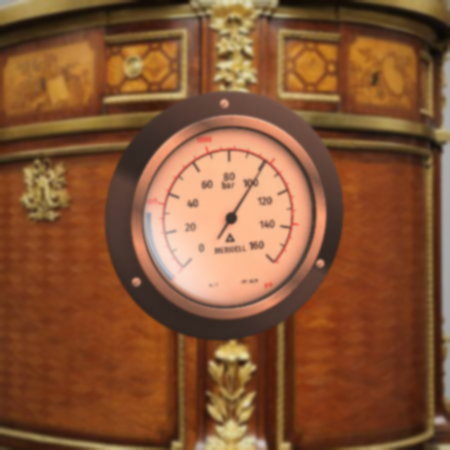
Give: 100,bar
